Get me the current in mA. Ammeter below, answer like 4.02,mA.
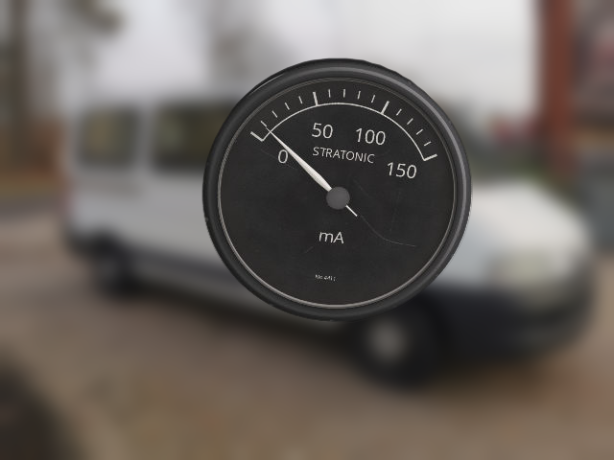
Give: 10,mA
